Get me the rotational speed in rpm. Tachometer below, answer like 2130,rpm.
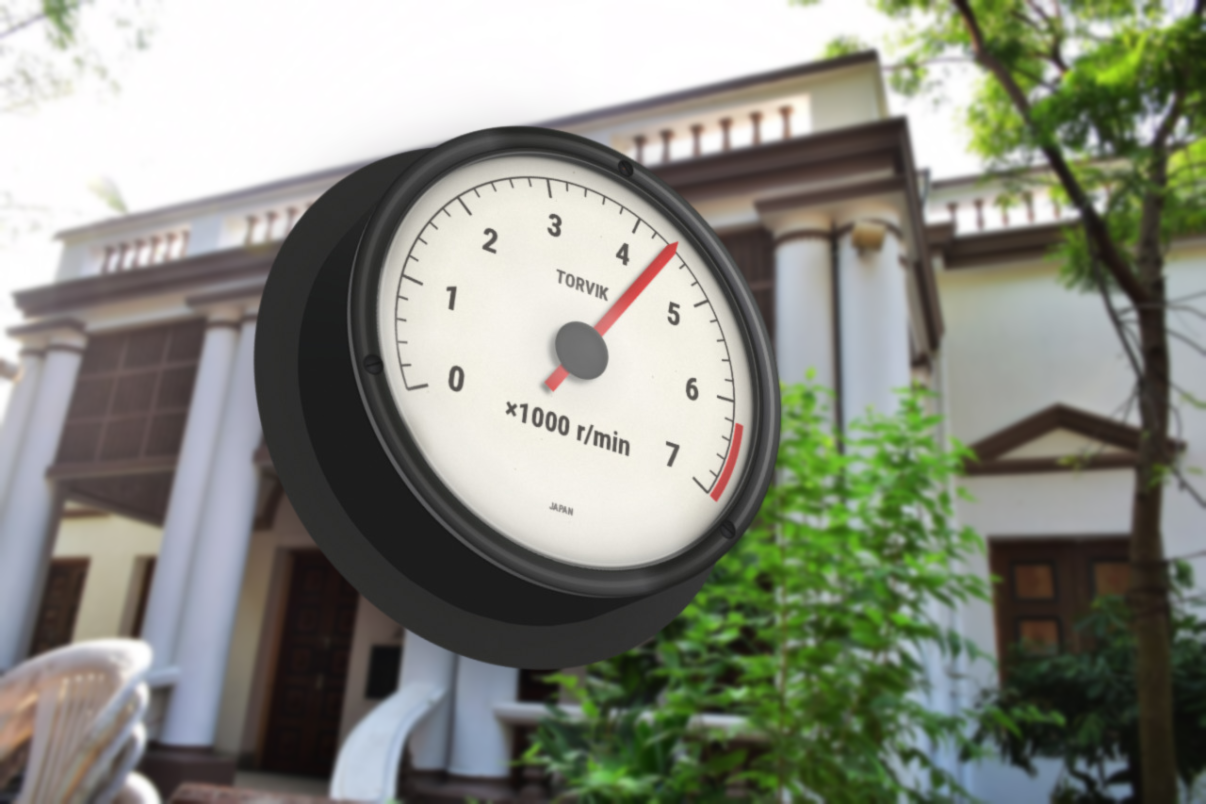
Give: 4400,rpm
